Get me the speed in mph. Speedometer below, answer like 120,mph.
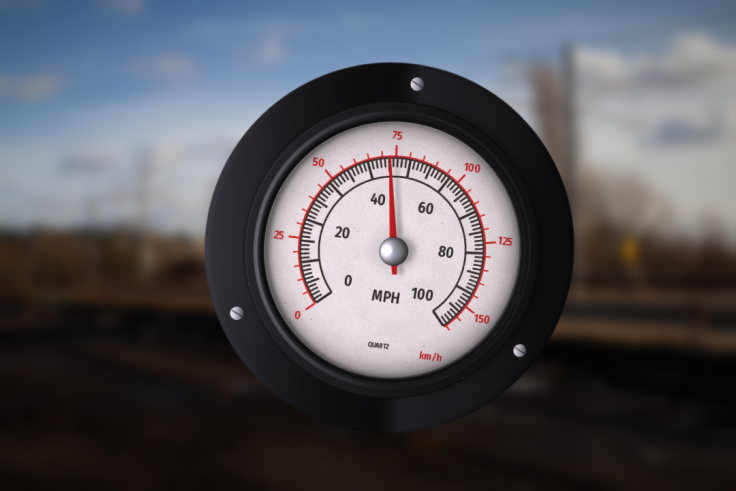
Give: 45,mph
